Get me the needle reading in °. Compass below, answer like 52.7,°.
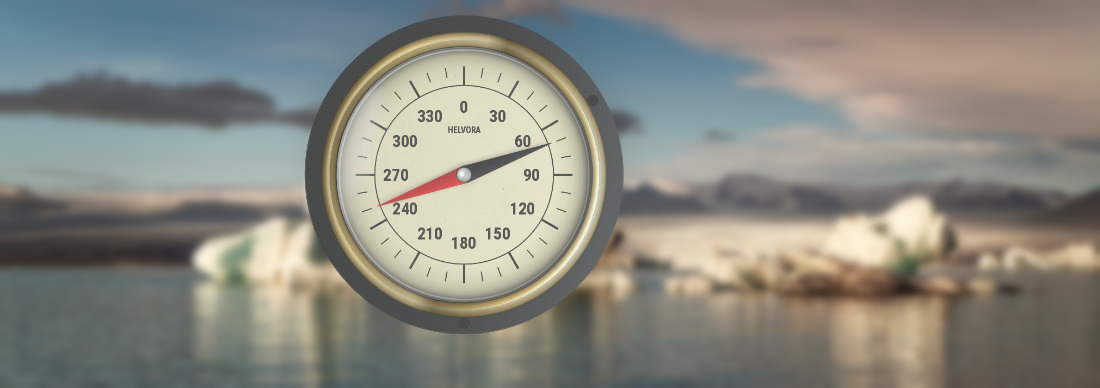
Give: 250,°
